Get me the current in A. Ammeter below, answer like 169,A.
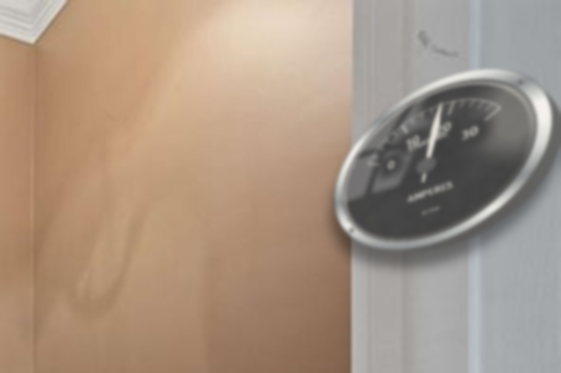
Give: 18,A
